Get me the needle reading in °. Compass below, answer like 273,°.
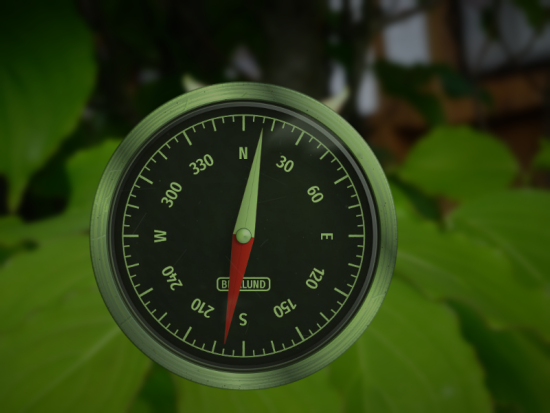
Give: 190,°
